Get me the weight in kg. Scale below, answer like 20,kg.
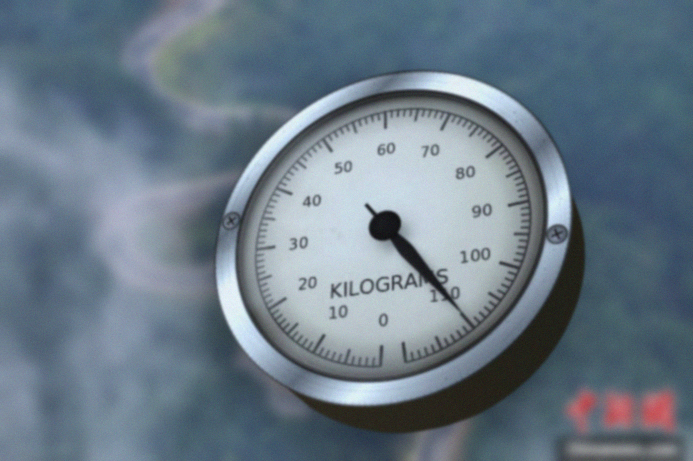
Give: 110,kg
